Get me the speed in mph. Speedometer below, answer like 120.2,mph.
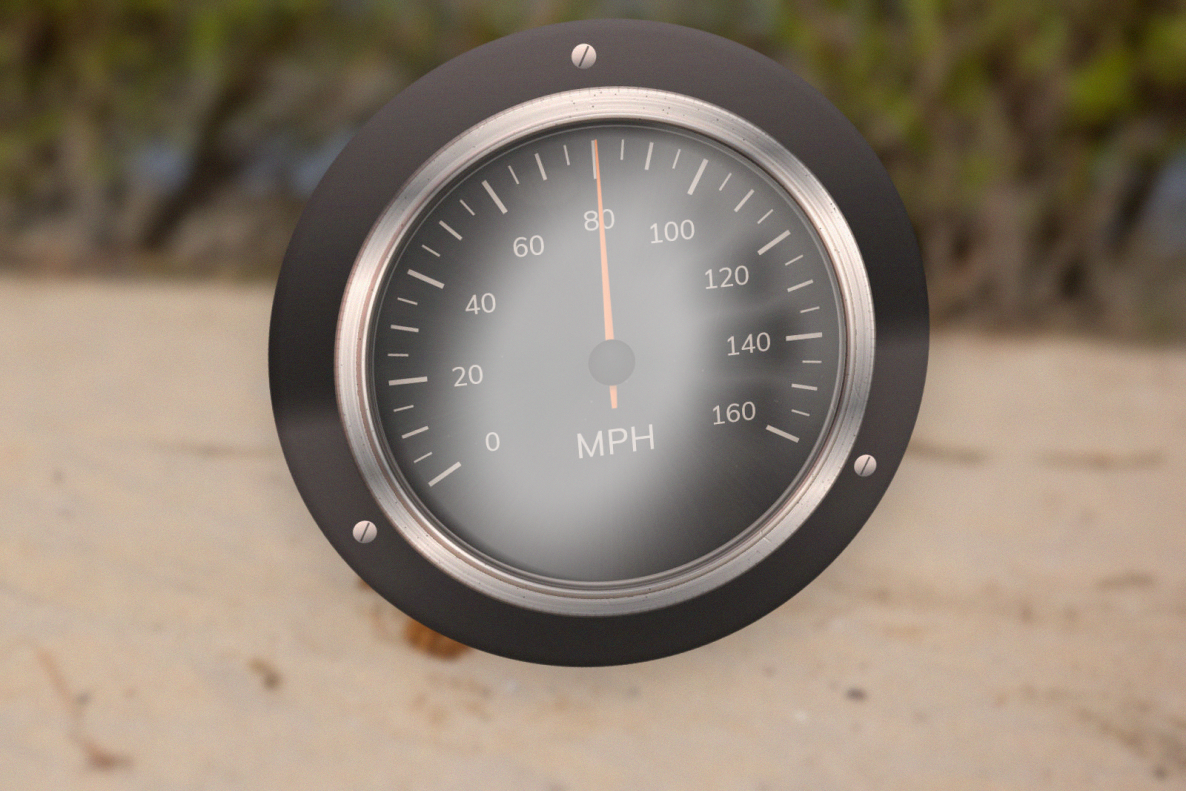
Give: 80,mph
